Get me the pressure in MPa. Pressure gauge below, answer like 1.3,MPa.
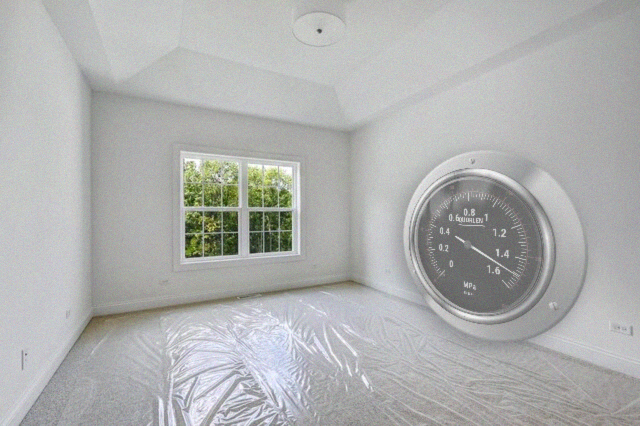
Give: 1.5,MPa
